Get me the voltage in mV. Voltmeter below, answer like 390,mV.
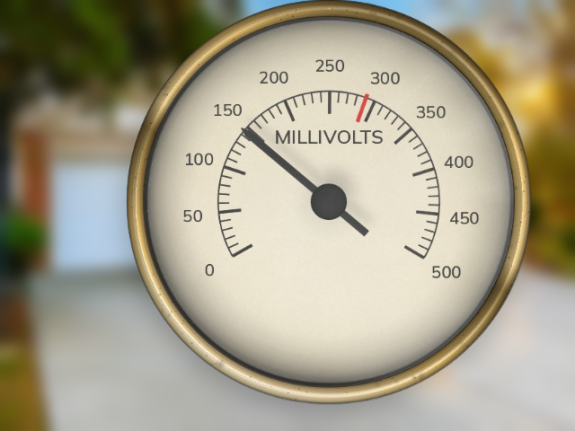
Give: 145,mV
